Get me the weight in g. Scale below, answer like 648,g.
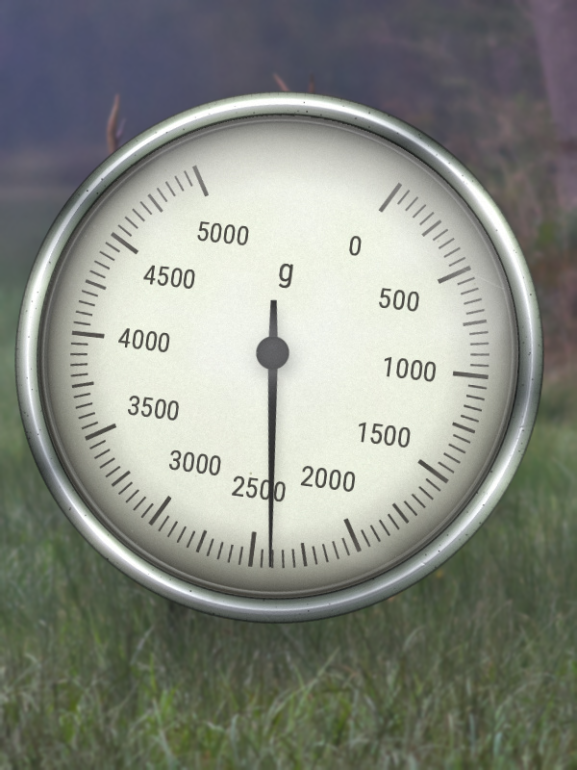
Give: 2400,g
